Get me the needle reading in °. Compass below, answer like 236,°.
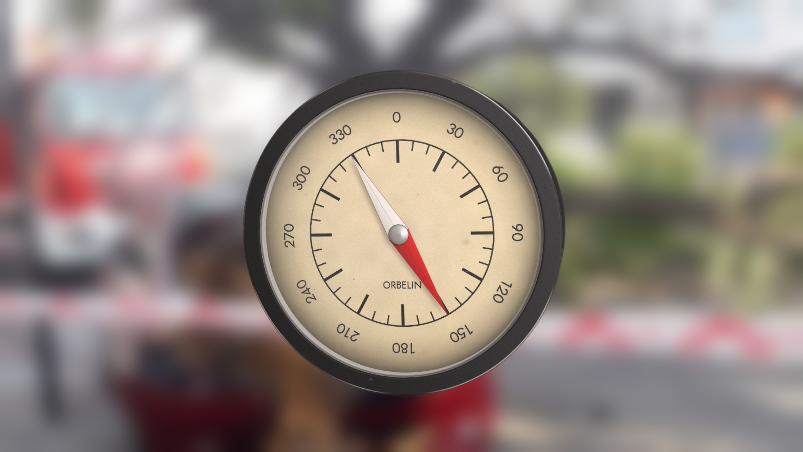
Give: 150,°
